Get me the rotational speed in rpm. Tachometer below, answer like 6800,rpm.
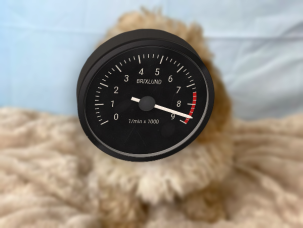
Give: 8600,rpm
